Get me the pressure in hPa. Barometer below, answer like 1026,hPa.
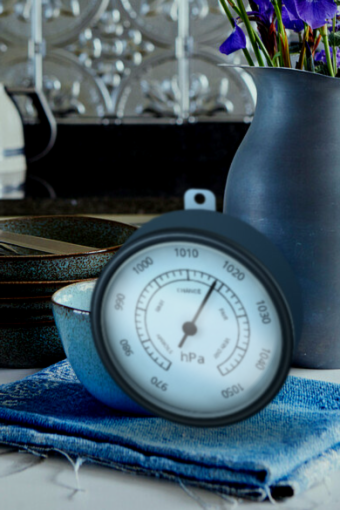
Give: 1018,hPa
